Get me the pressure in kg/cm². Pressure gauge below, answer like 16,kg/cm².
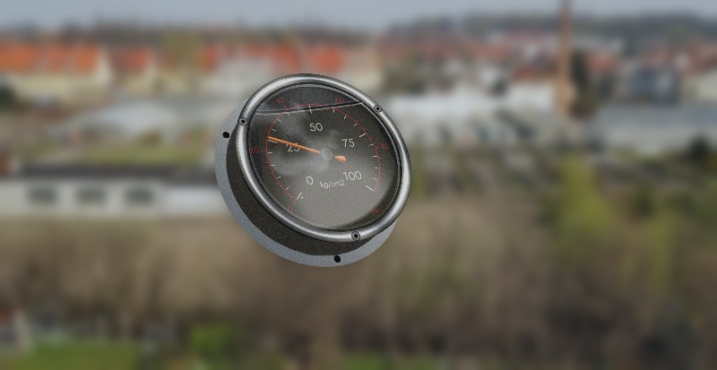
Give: 25,kg/cm²
